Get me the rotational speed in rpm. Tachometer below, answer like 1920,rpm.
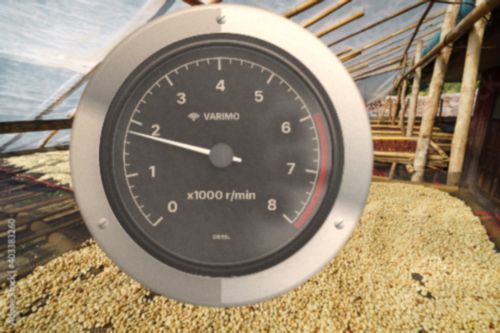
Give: 1800,rpm
